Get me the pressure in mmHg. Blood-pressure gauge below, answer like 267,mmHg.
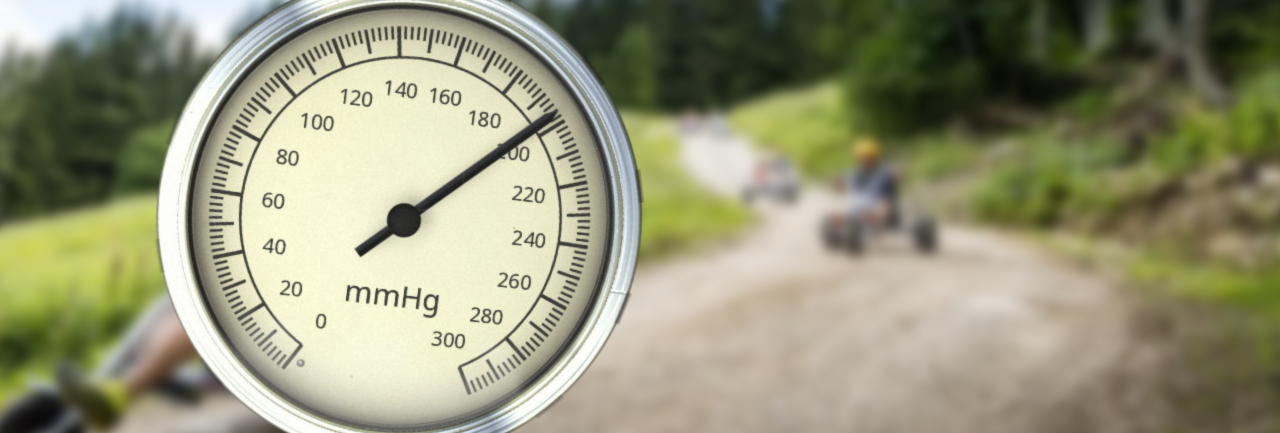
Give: 196,mmHg
